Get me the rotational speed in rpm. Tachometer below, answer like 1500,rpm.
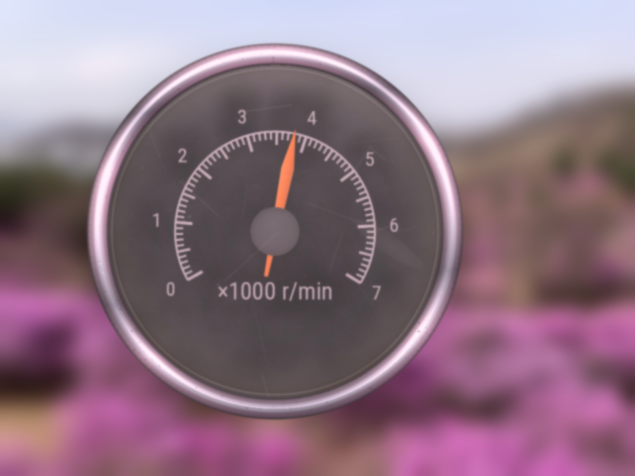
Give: 3800,rpm
